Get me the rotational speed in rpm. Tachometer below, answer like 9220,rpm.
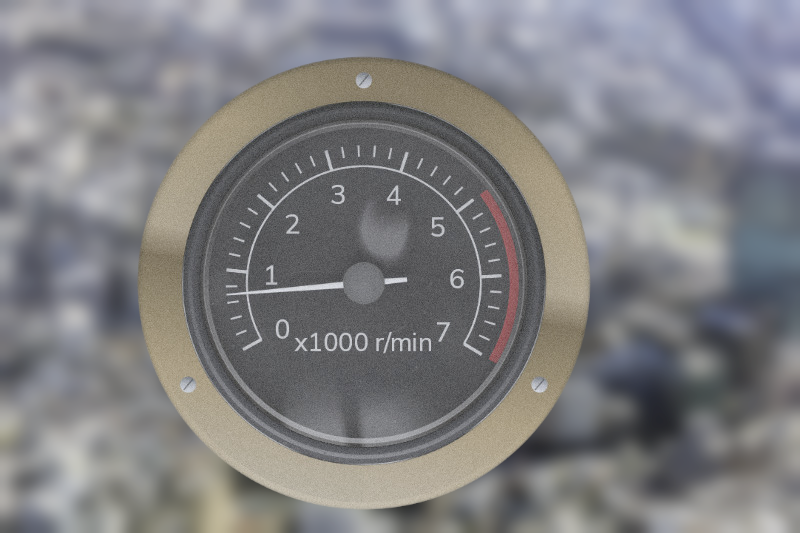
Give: 700,rpm
